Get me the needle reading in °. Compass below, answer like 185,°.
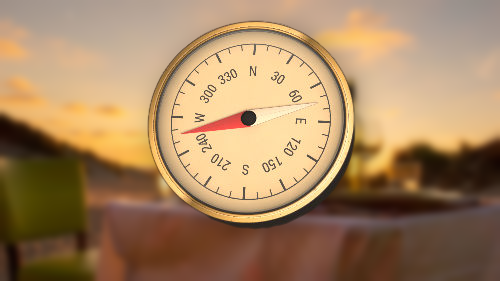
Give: 255,°
